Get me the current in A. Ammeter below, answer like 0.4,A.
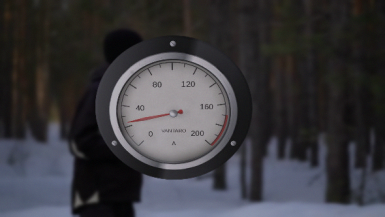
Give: 25,A
